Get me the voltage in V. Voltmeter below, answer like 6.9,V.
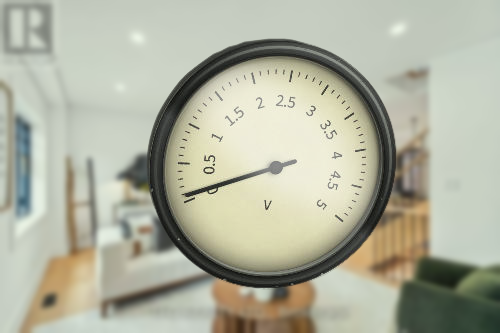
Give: 0.1,V
